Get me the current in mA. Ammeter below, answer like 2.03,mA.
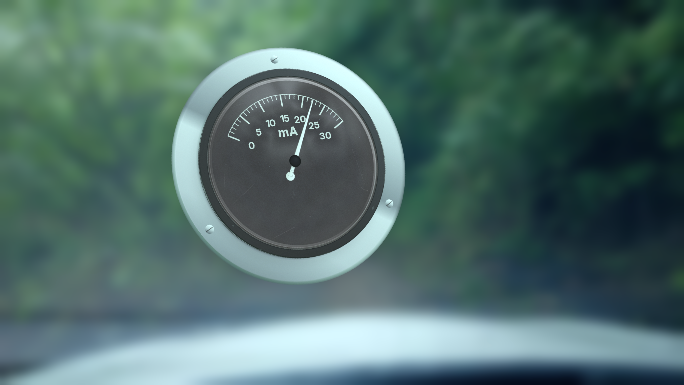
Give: 22,mA
